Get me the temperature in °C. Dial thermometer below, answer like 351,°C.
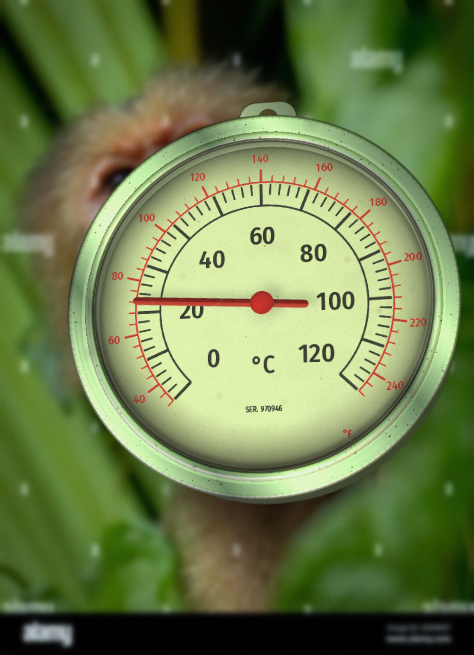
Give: 22,°C
